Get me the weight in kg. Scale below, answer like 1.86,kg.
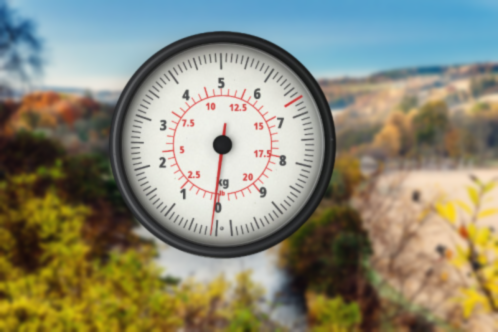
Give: 0.1,kg
